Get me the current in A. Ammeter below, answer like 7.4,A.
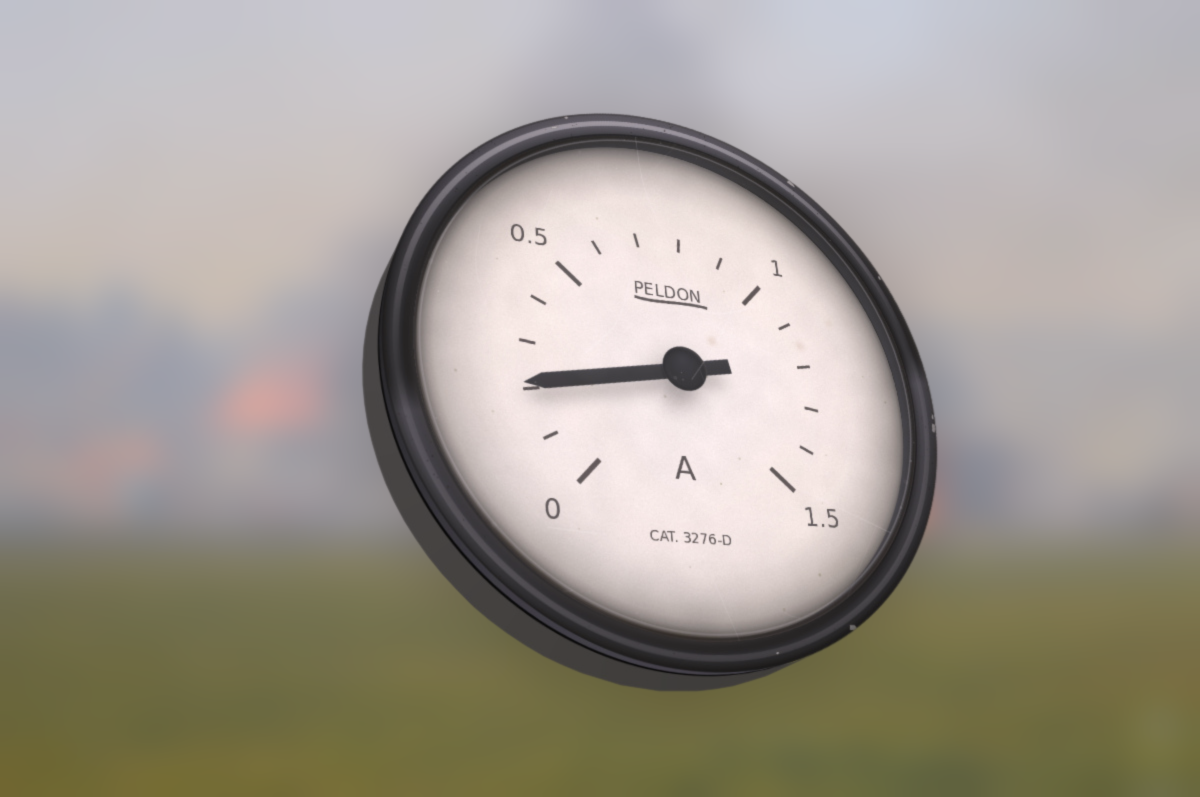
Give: 0.2,A
